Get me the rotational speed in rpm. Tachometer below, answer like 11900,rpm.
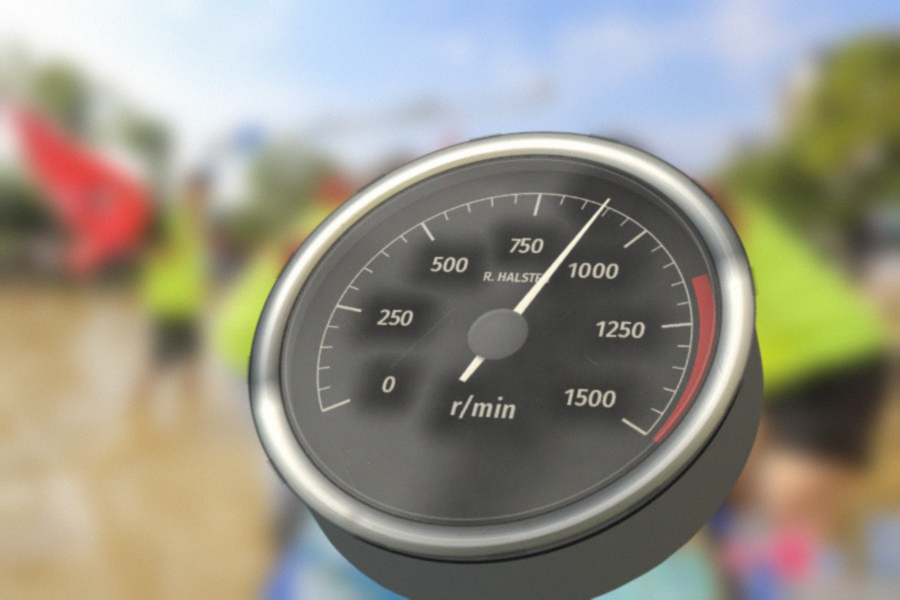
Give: 900,rpm
